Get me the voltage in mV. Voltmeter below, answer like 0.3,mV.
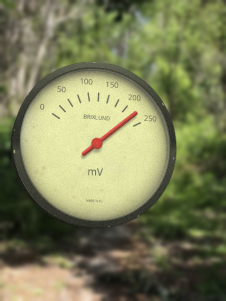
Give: 225,mV
